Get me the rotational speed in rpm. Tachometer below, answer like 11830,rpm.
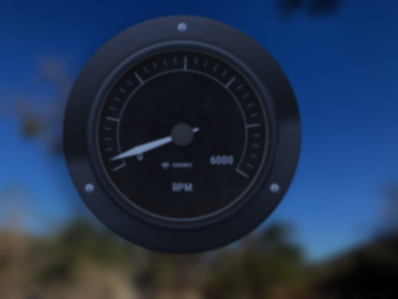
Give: 200,rpm
